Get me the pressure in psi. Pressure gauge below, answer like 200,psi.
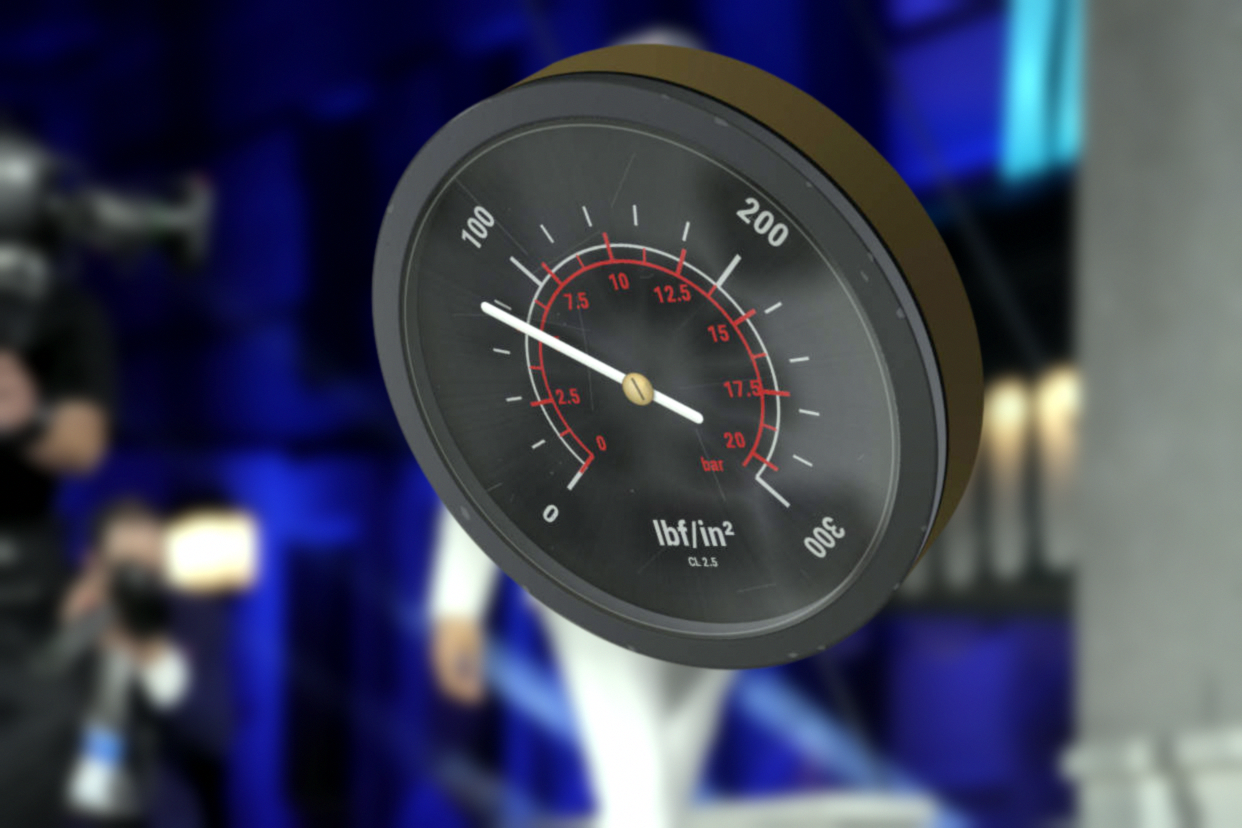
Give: 80,psi
